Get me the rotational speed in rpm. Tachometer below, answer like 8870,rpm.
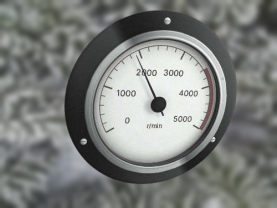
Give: 1900,rpm
